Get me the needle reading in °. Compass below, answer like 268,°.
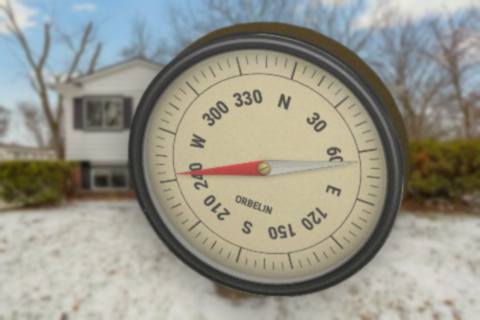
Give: 245,°
